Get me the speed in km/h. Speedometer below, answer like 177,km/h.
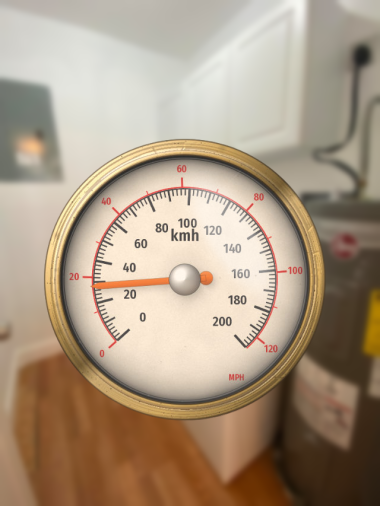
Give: 28,km/h
